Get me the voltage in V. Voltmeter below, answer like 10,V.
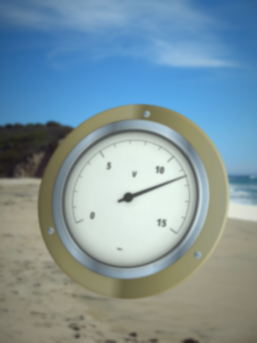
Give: 11.5,V
